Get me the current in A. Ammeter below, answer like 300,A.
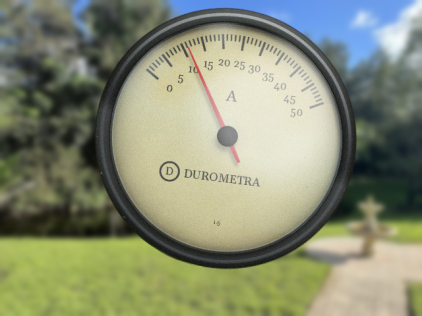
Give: 11,A
